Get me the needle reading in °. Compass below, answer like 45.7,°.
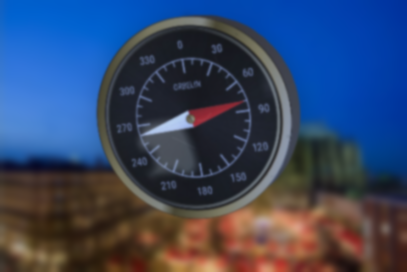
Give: 80,°
